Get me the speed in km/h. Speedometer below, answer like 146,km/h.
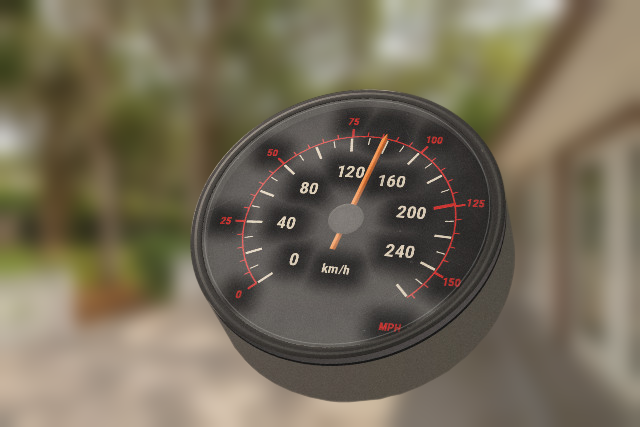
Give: 140,km/h
